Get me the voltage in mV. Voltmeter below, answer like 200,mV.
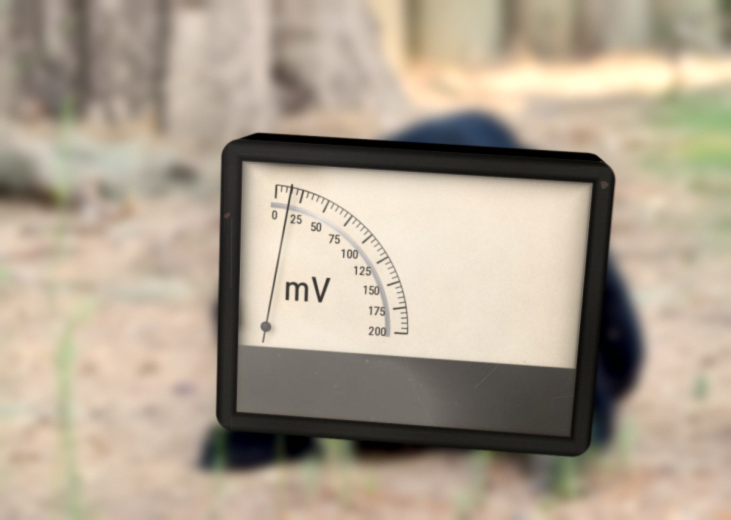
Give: 15,mV
